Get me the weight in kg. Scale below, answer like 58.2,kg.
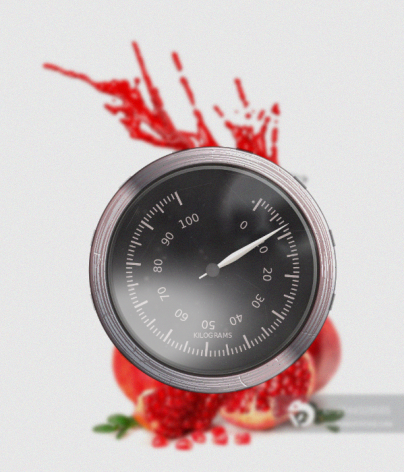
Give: 8,kg
